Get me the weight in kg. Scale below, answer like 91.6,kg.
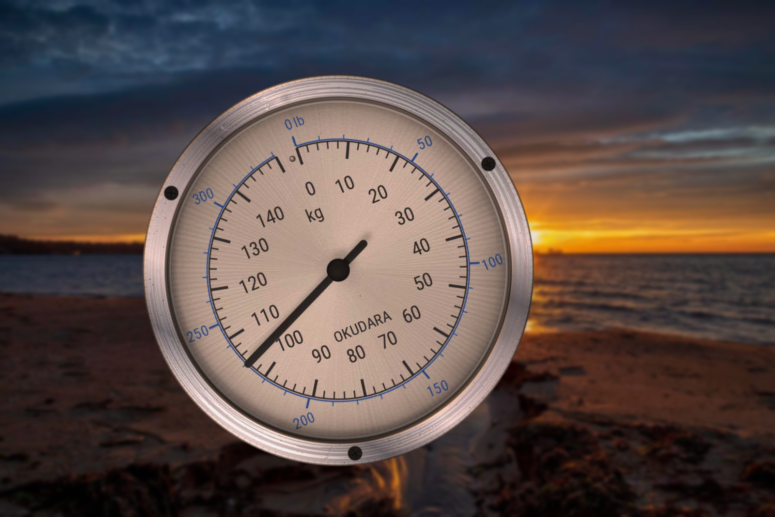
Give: 104,kg
